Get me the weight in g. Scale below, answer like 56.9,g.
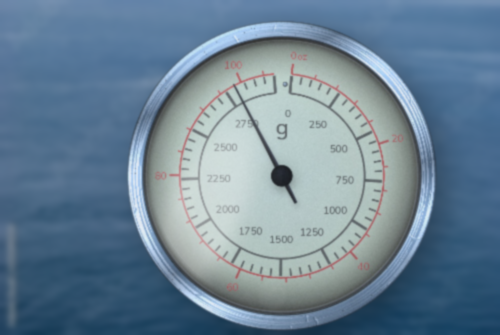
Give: 2800,g
